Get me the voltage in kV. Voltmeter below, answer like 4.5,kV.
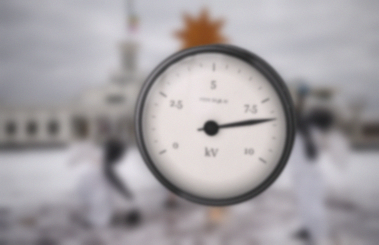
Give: 8.25,kV
